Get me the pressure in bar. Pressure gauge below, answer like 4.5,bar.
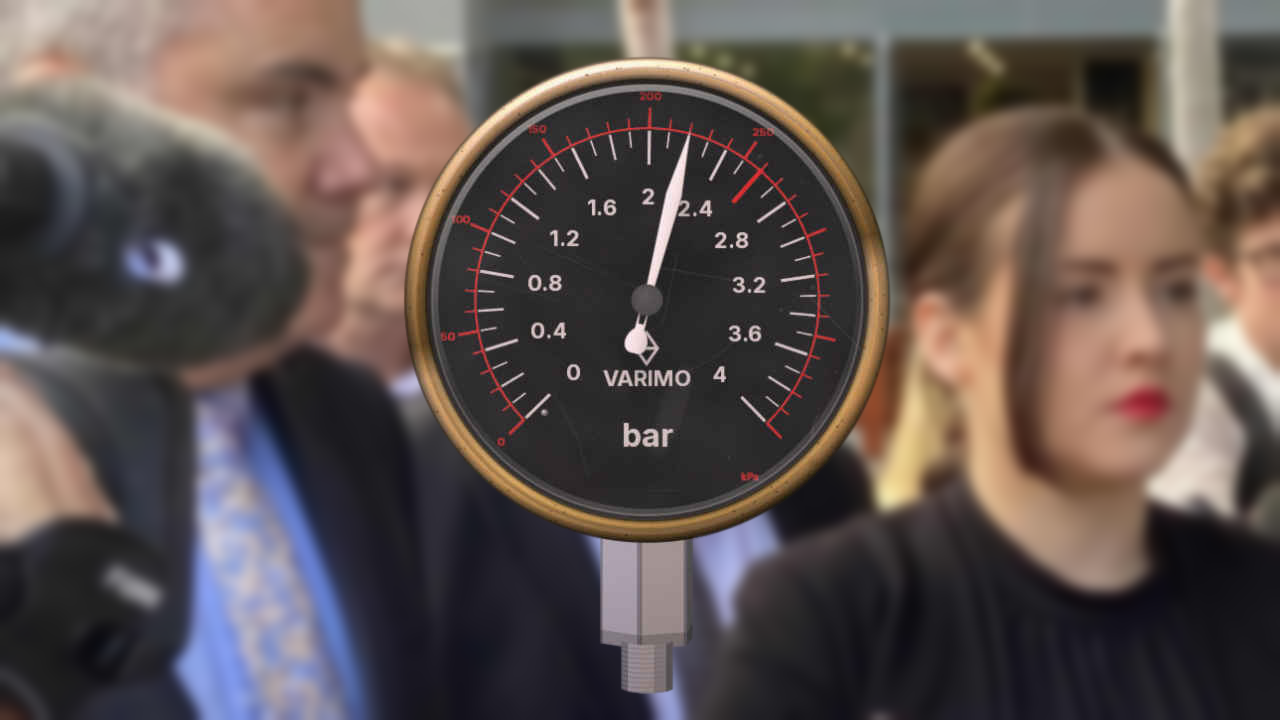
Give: 2.2,bar
